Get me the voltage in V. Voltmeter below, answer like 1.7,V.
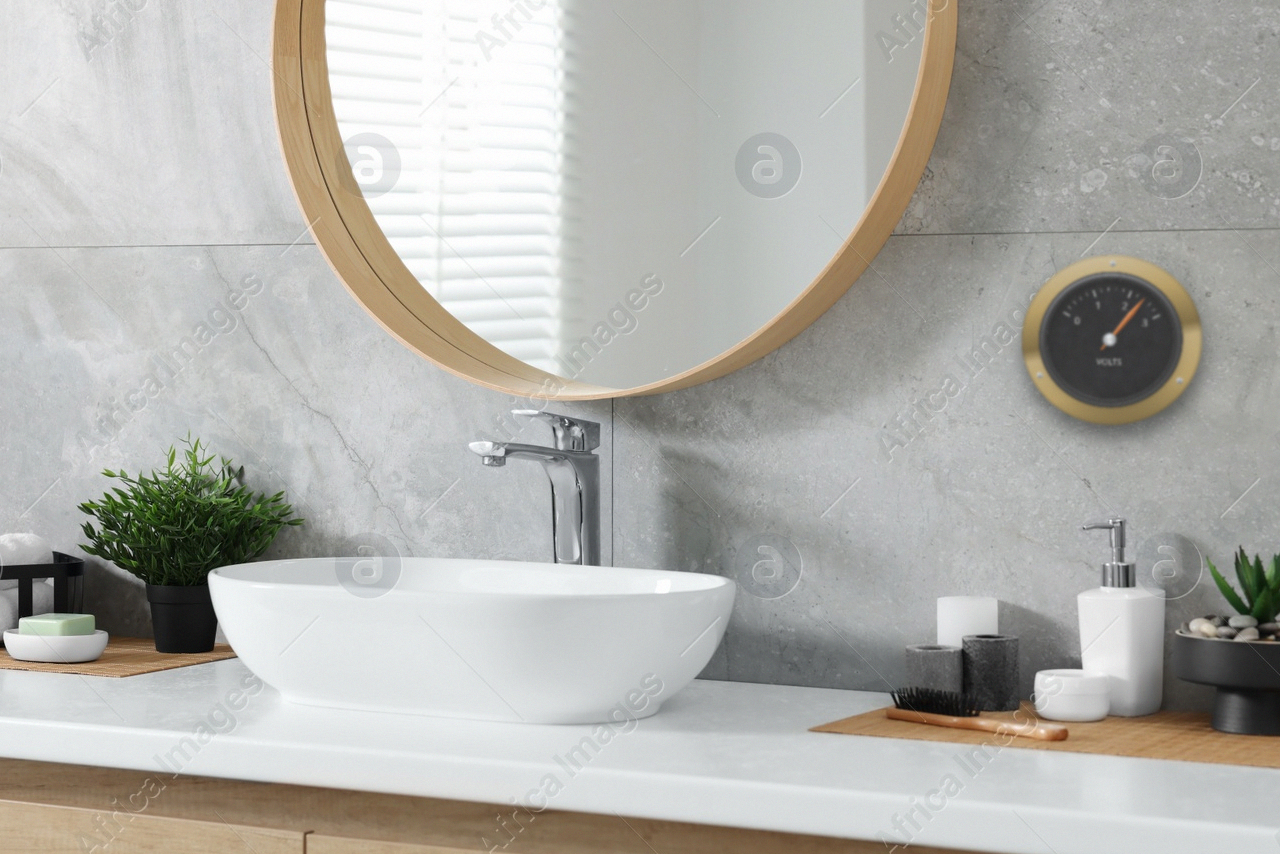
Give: 2.4,V
